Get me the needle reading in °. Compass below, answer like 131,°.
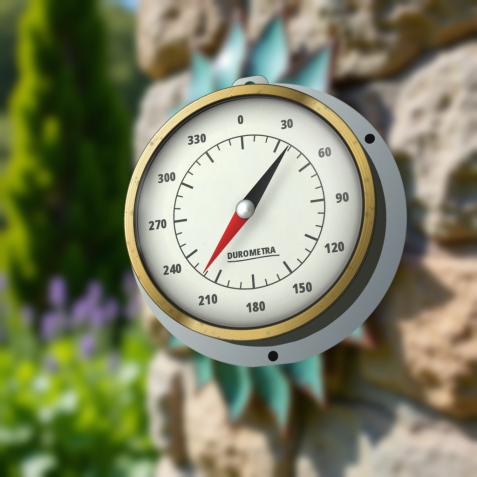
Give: 220,°
